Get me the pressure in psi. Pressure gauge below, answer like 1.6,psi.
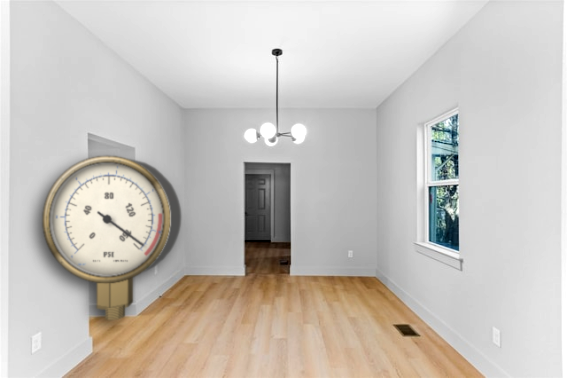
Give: 155,psi
